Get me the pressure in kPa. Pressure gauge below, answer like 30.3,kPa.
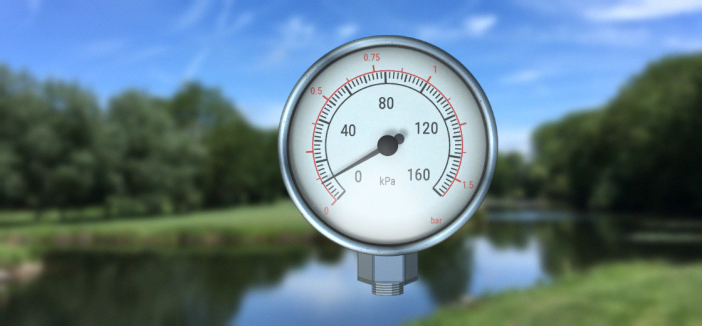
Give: 10,kPa
